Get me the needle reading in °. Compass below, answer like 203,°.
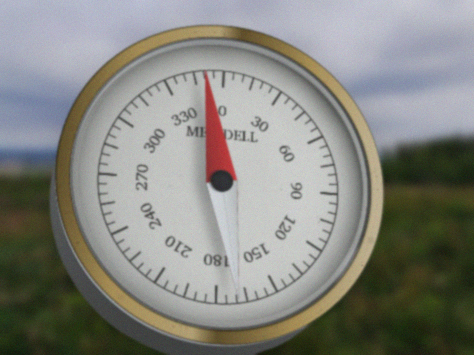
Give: 350,°
